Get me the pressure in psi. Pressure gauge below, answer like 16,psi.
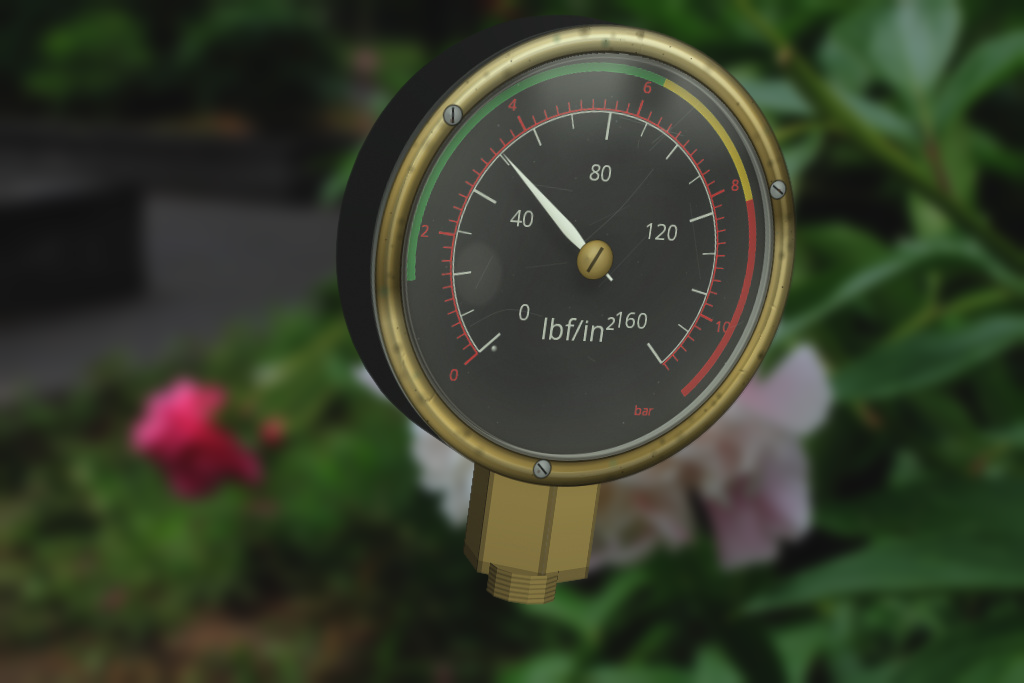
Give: 50,psi
